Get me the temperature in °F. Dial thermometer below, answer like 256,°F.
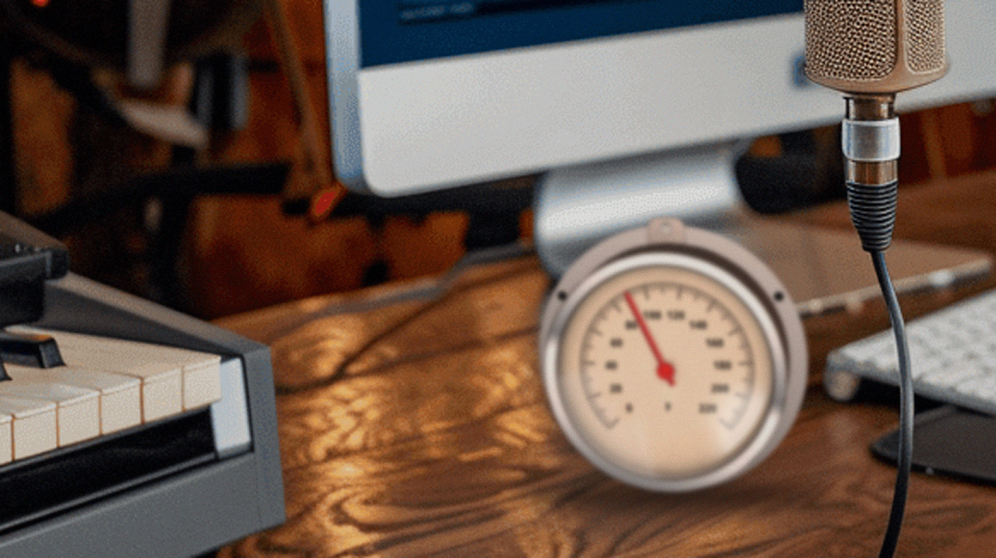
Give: 90,°F
